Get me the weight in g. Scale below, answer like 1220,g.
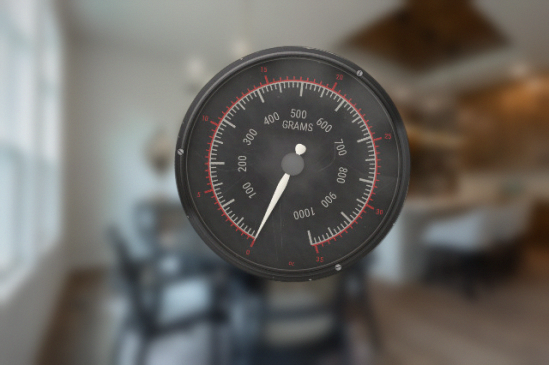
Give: 0,g
